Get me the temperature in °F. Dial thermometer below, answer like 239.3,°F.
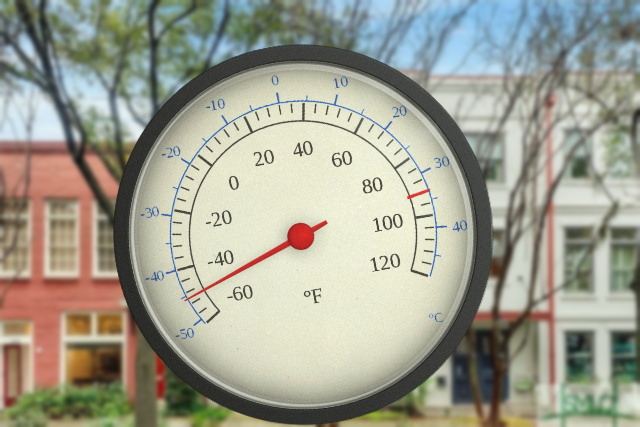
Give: -50,°F
